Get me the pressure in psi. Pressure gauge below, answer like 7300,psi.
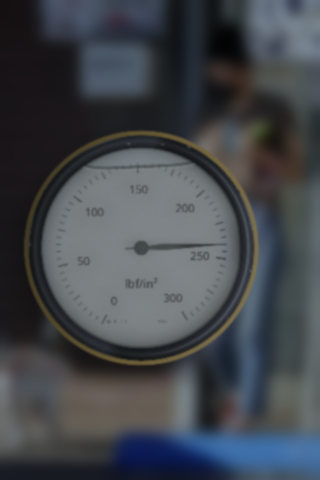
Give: 240,psi
